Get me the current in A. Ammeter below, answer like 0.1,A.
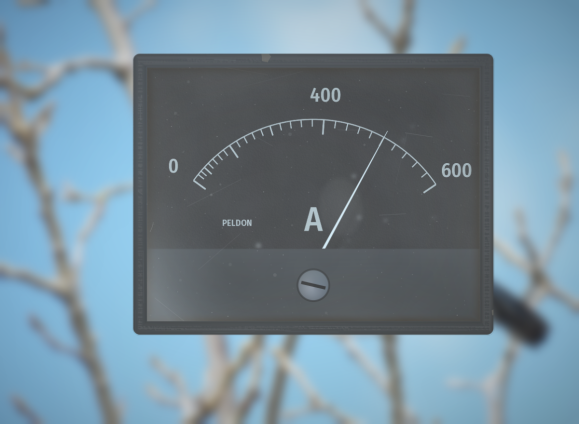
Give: 500,A
